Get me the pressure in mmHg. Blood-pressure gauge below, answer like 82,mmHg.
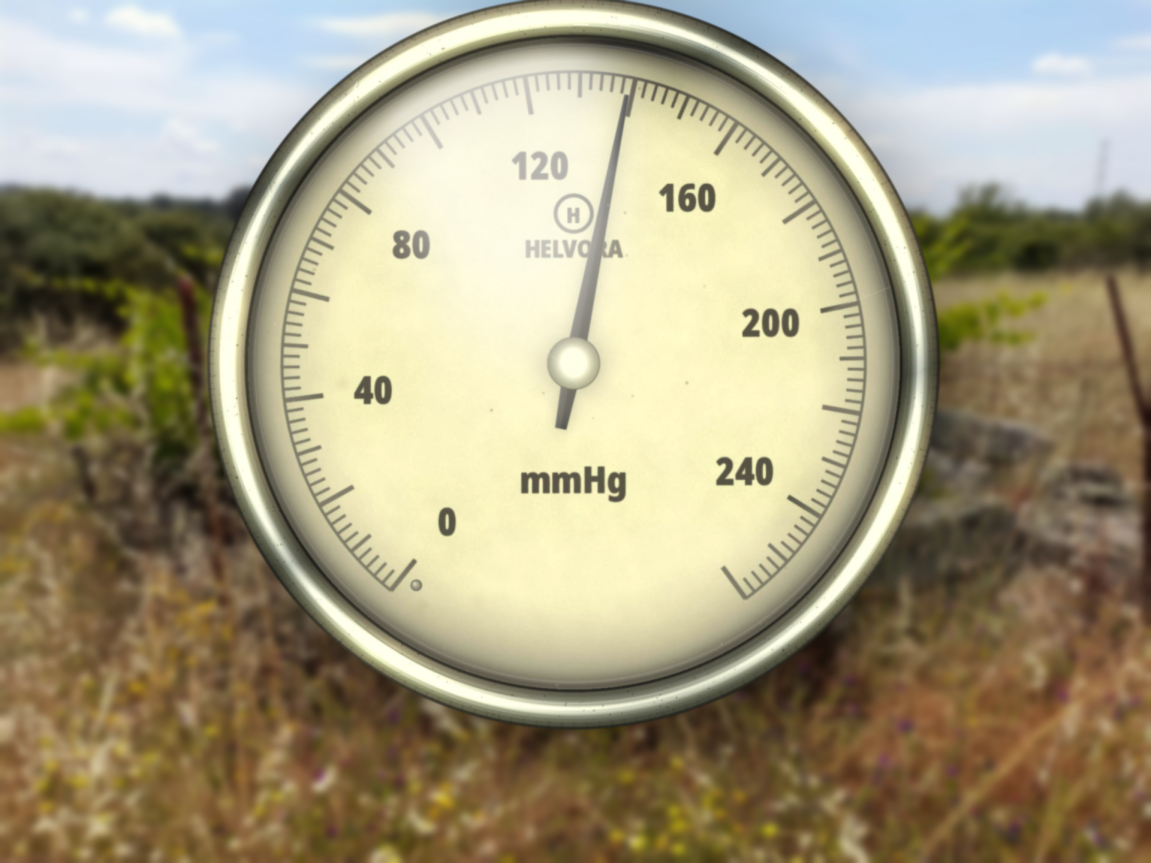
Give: 139,mmHg
